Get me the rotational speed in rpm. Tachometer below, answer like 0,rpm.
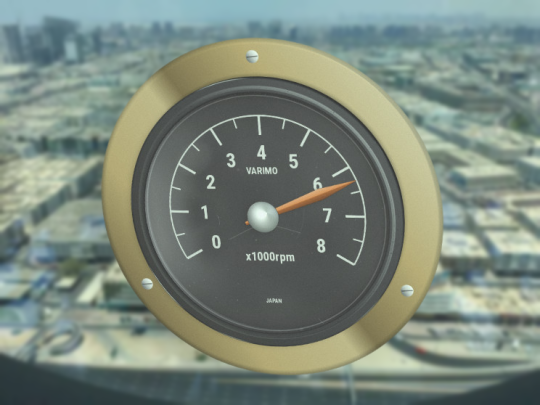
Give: 6250,rpm
